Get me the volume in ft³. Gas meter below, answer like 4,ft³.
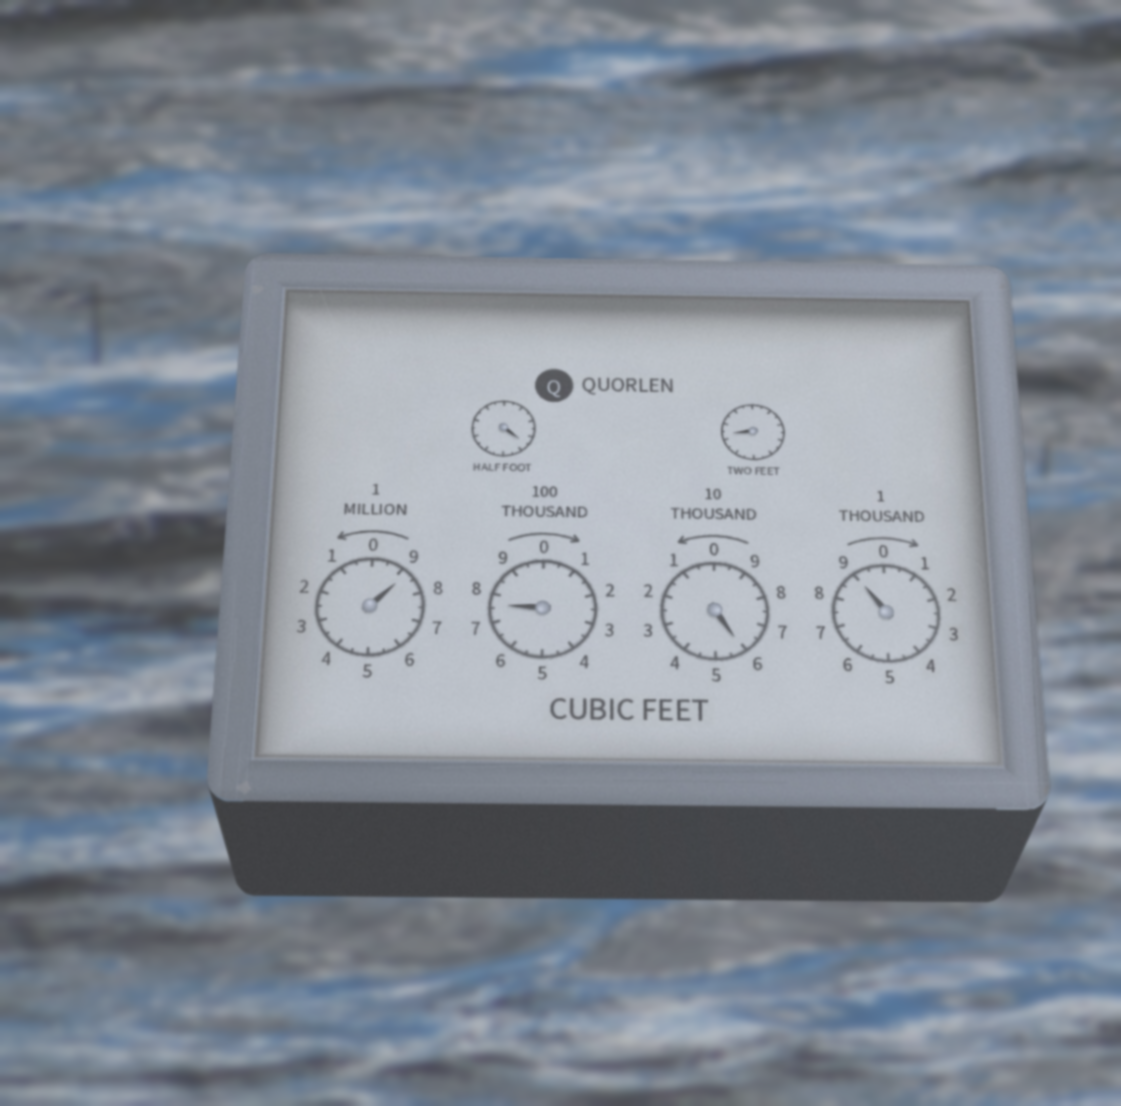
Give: 875900,ft³
